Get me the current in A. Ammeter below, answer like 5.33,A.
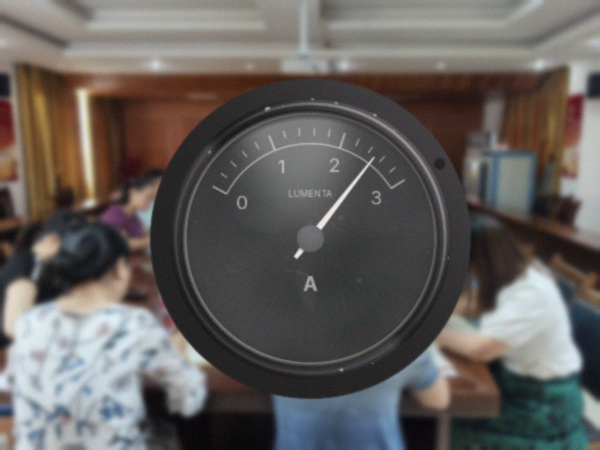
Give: 2.5,A
